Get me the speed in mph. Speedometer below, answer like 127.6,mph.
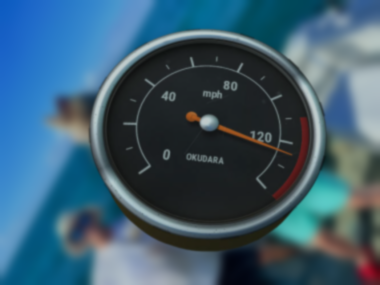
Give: 125,mph
